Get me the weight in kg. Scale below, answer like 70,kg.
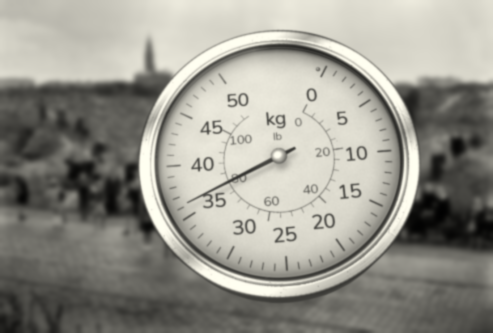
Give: 36,kg
